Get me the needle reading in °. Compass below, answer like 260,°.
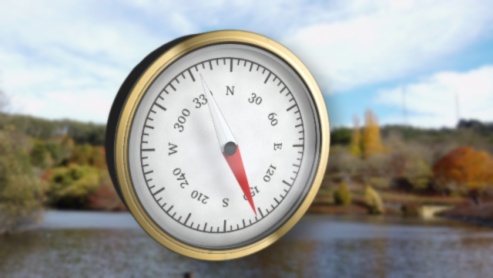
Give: 155,°
